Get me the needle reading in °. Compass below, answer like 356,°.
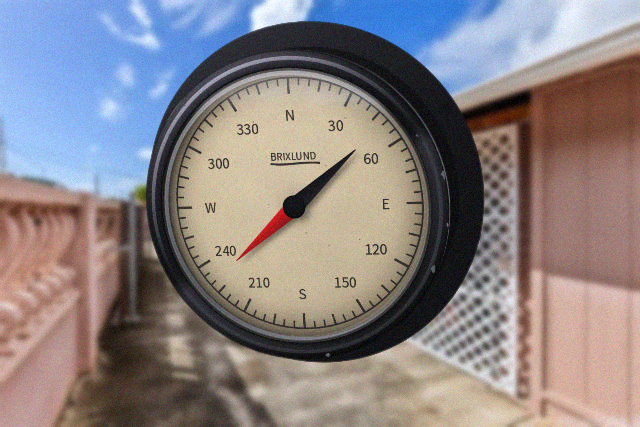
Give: 230,°
